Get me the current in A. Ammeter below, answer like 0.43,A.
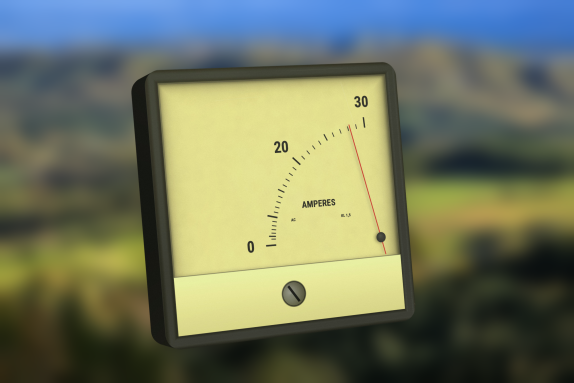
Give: 28,A
